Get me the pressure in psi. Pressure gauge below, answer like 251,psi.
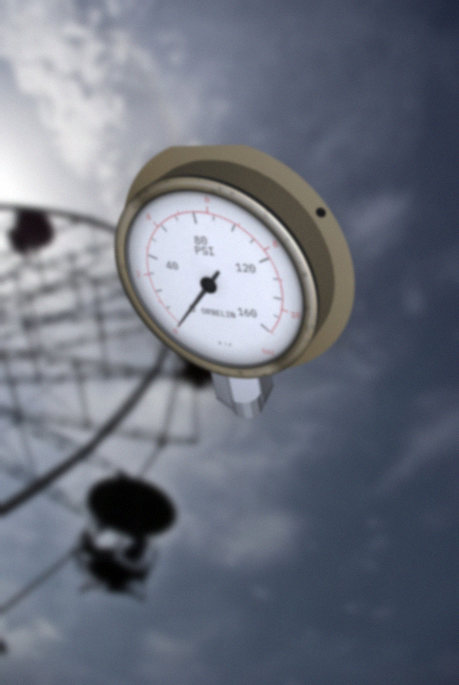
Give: 0,psi
